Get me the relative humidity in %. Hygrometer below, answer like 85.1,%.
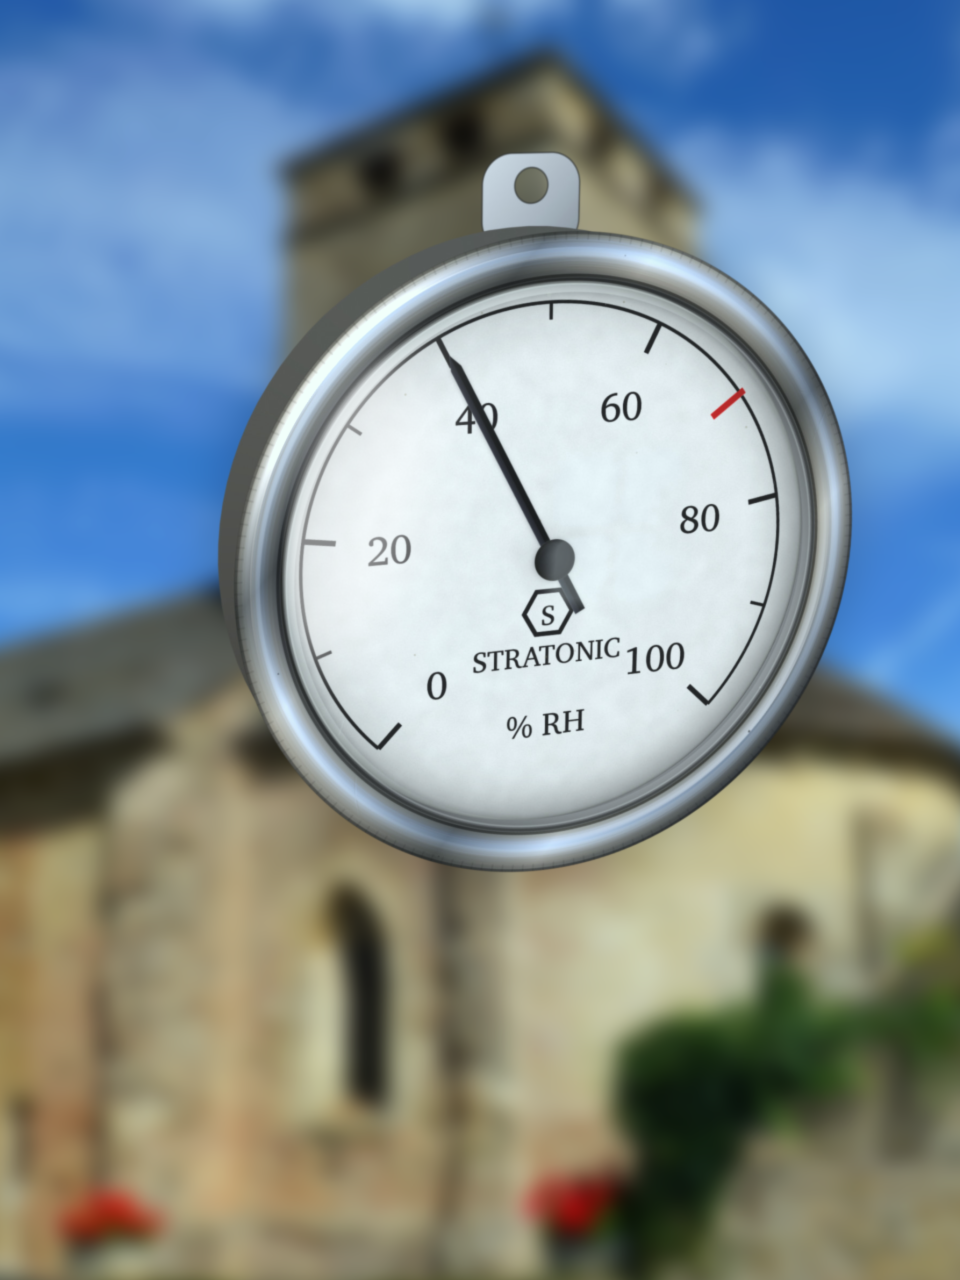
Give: 40,%
